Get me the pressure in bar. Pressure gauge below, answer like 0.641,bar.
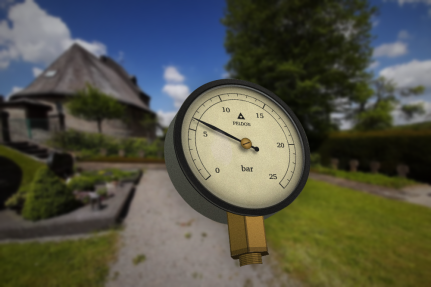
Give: 6,bar
